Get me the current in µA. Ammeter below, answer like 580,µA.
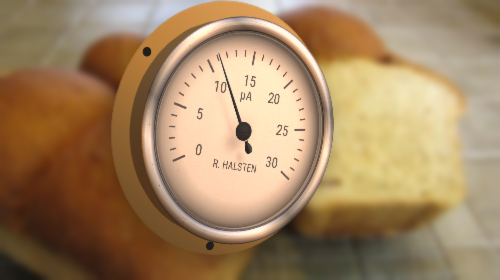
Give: 11,µA
